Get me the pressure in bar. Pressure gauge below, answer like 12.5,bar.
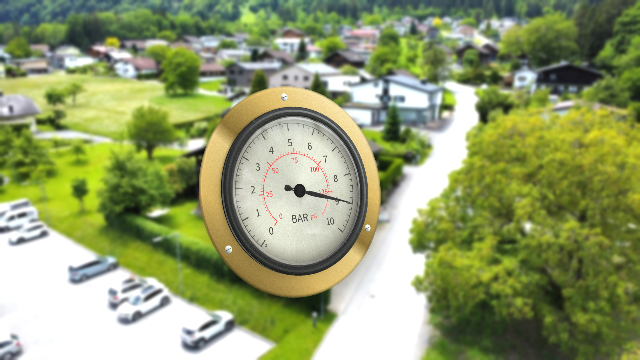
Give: 9,bar
